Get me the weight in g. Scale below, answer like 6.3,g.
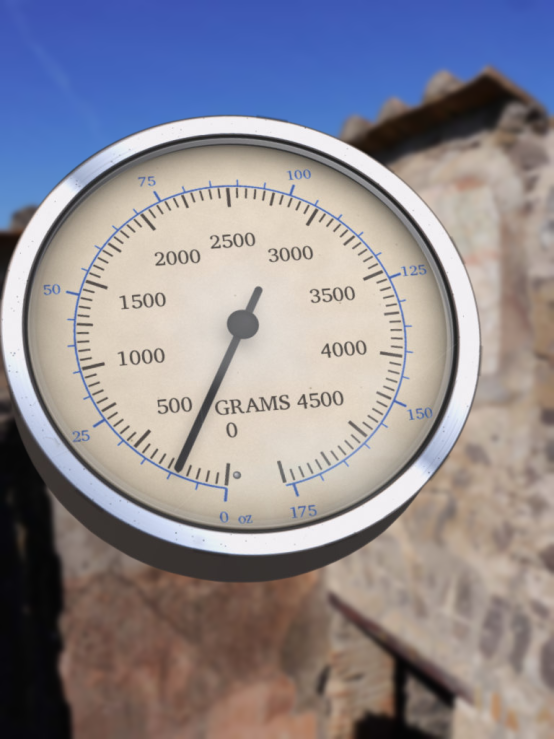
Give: 250,g
